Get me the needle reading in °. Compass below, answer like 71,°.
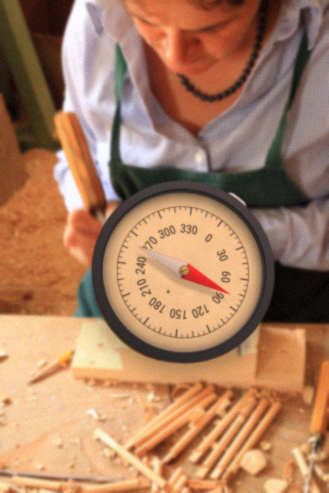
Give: 80,°
